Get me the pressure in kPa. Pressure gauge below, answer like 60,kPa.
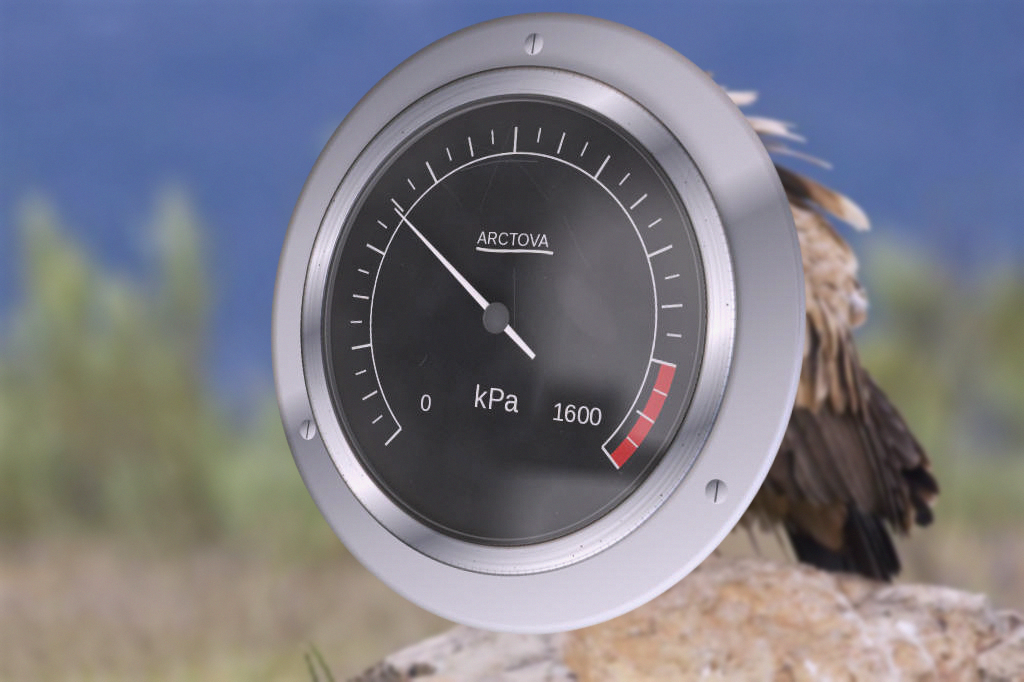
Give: 500,kPa
